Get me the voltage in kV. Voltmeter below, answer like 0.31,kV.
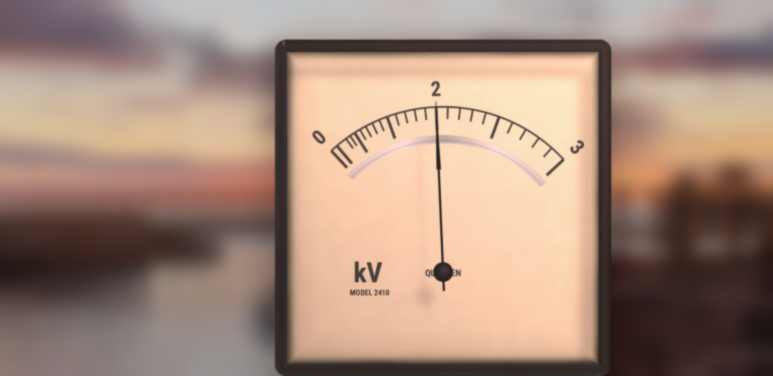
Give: 2,kV
